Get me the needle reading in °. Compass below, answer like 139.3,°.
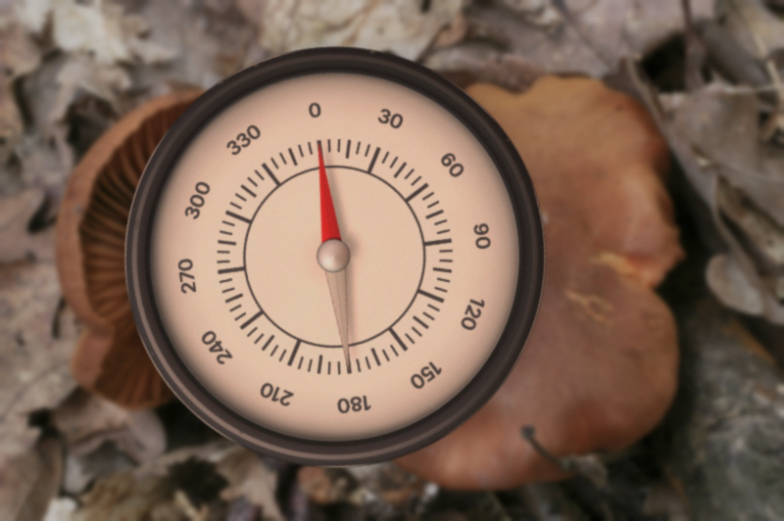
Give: 0,°
